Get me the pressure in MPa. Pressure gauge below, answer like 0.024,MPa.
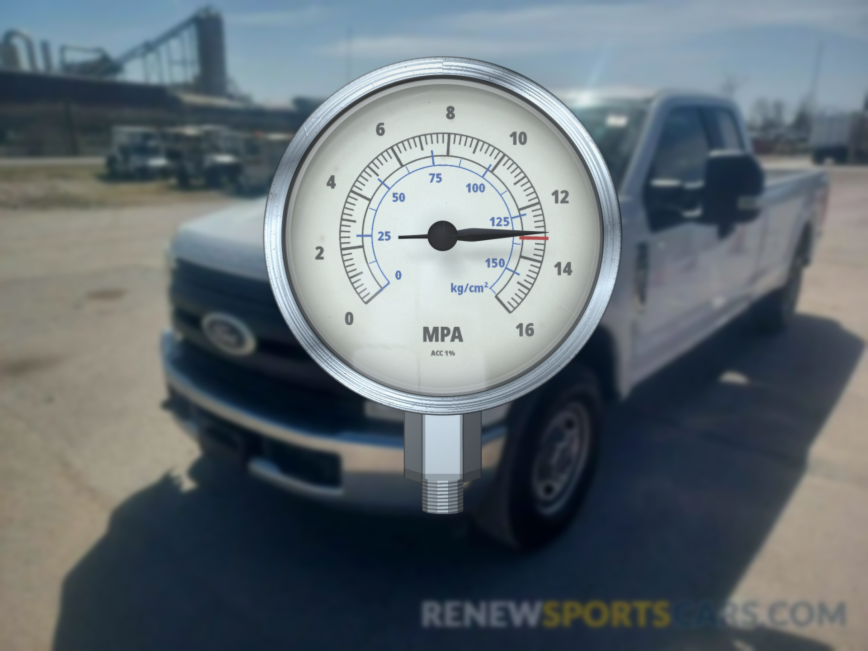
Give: 13,MPa
